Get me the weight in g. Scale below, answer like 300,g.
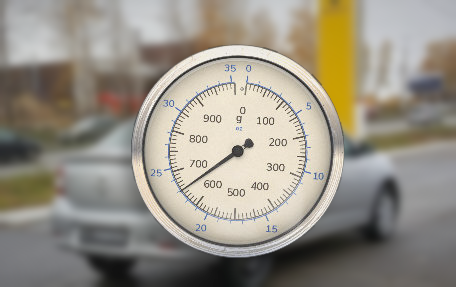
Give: 650,g
